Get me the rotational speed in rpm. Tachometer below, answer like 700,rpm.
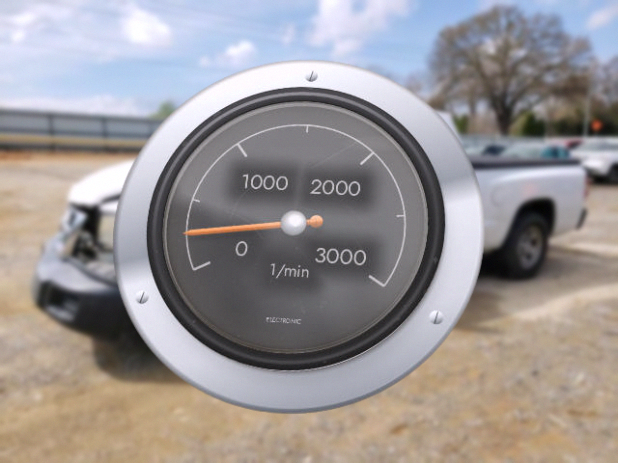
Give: 250,rpm
